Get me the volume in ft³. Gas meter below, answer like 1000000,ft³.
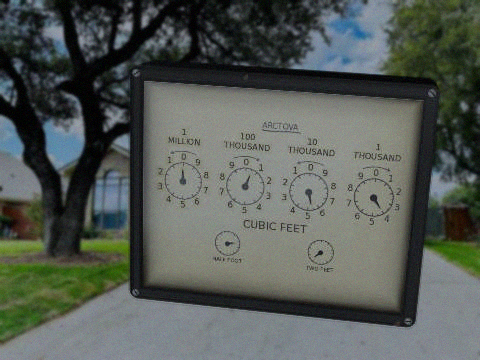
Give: 5400,ft³
